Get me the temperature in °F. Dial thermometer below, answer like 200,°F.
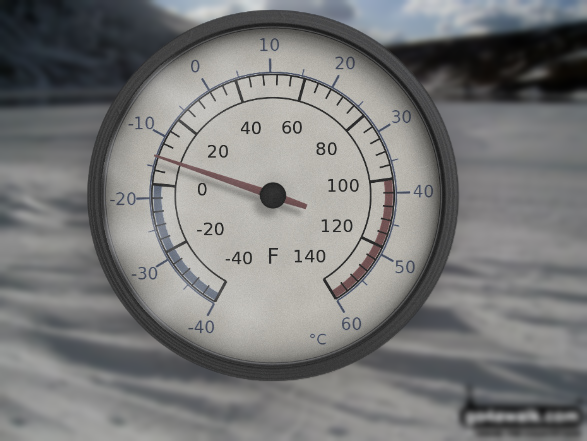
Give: 8,°F
